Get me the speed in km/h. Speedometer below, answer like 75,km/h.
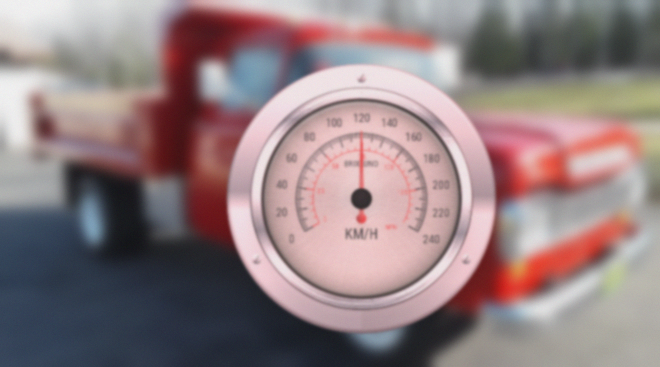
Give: 120,km/h
